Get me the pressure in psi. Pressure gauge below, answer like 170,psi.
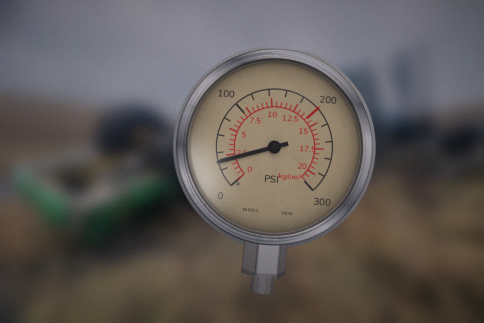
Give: 30,psi
